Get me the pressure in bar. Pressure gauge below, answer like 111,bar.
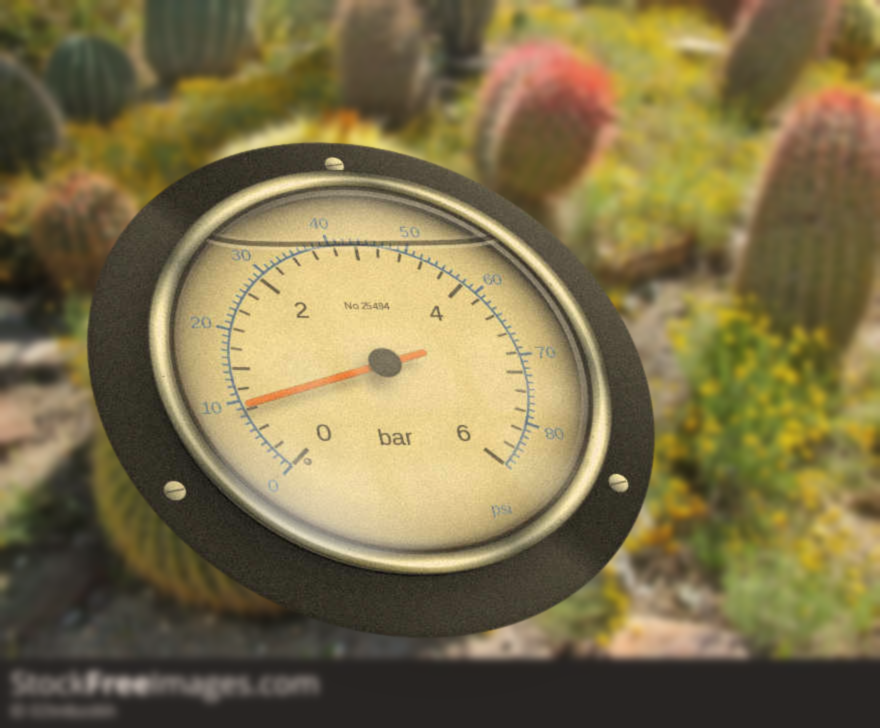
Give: 0.6,bar
